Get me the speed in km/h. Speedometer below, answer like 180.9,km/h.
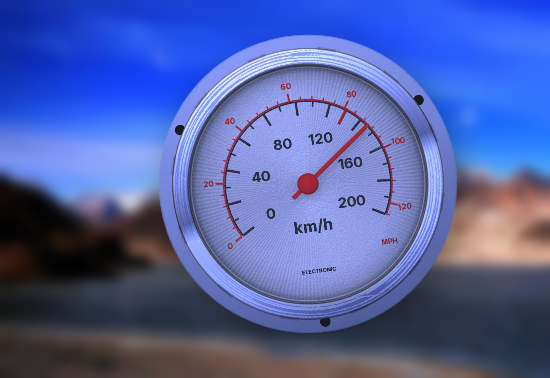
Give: 145,km/h
